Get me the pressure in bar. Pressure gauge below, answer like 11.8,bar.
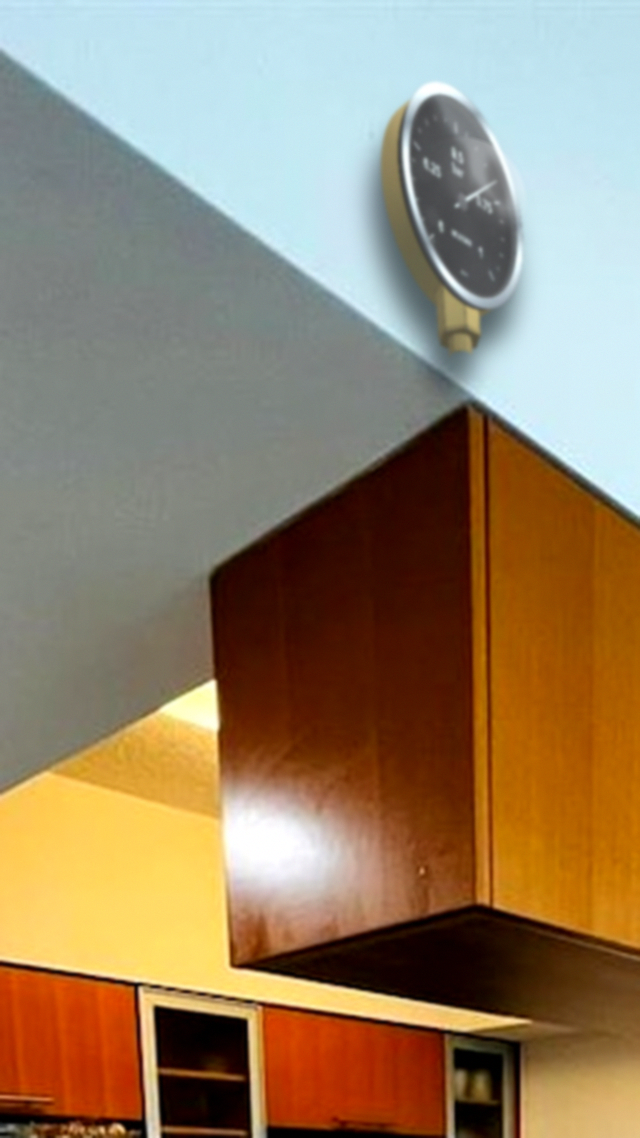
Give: 0.7,bar
